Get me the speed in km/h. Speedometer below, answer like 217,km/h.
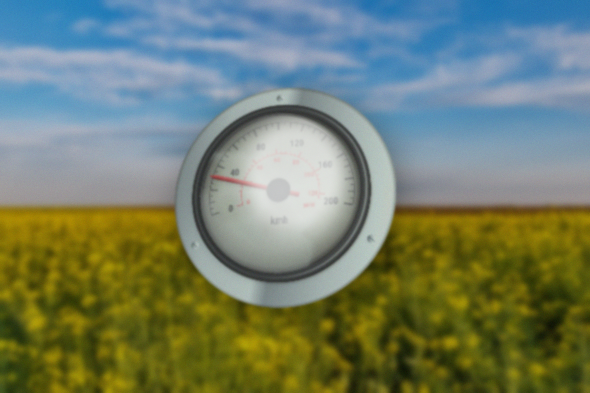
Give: 30,km/h
